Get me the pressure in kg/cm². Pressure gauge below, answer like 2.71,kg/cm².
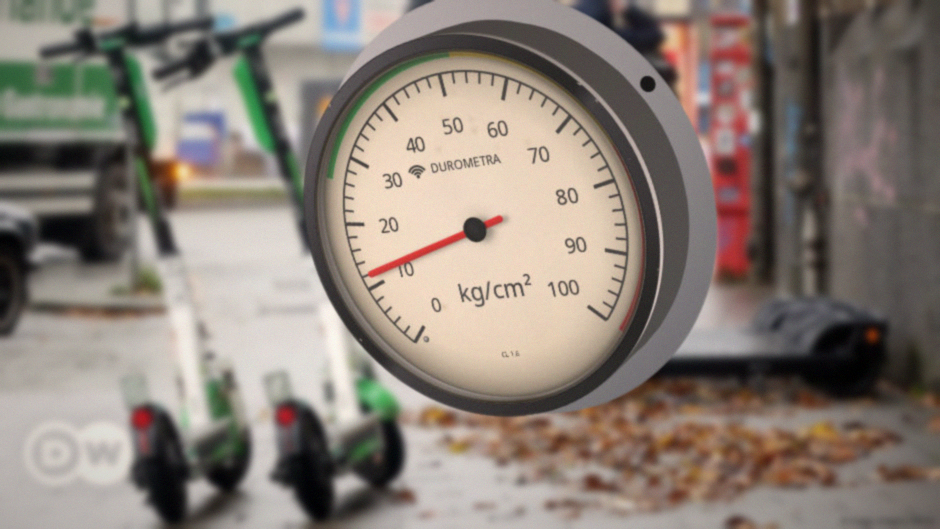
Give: 12,kg/cm²
